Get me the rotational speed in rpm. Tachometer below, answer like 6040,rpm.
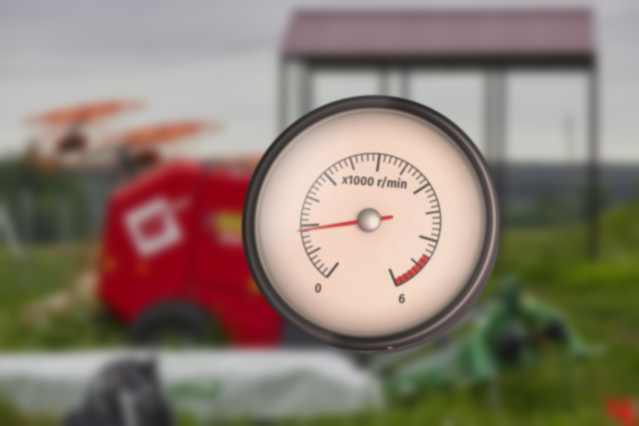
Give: 900,rpm
